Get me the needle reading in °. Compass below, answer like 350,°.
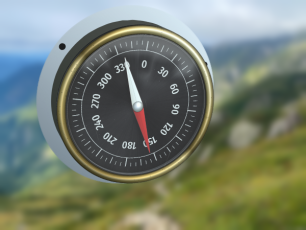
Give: 155,°
